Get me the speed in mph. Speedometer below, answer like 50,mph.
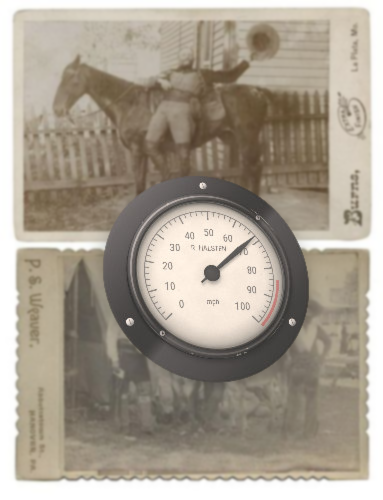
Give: 68,mph
